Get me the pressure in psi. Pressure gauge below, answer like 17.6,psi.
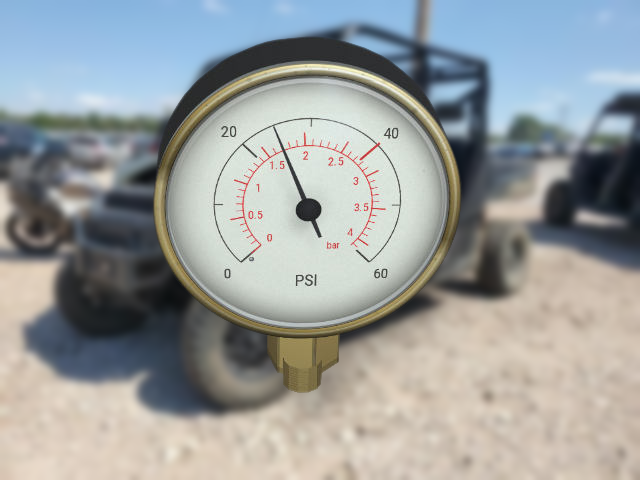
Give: 25,psi
